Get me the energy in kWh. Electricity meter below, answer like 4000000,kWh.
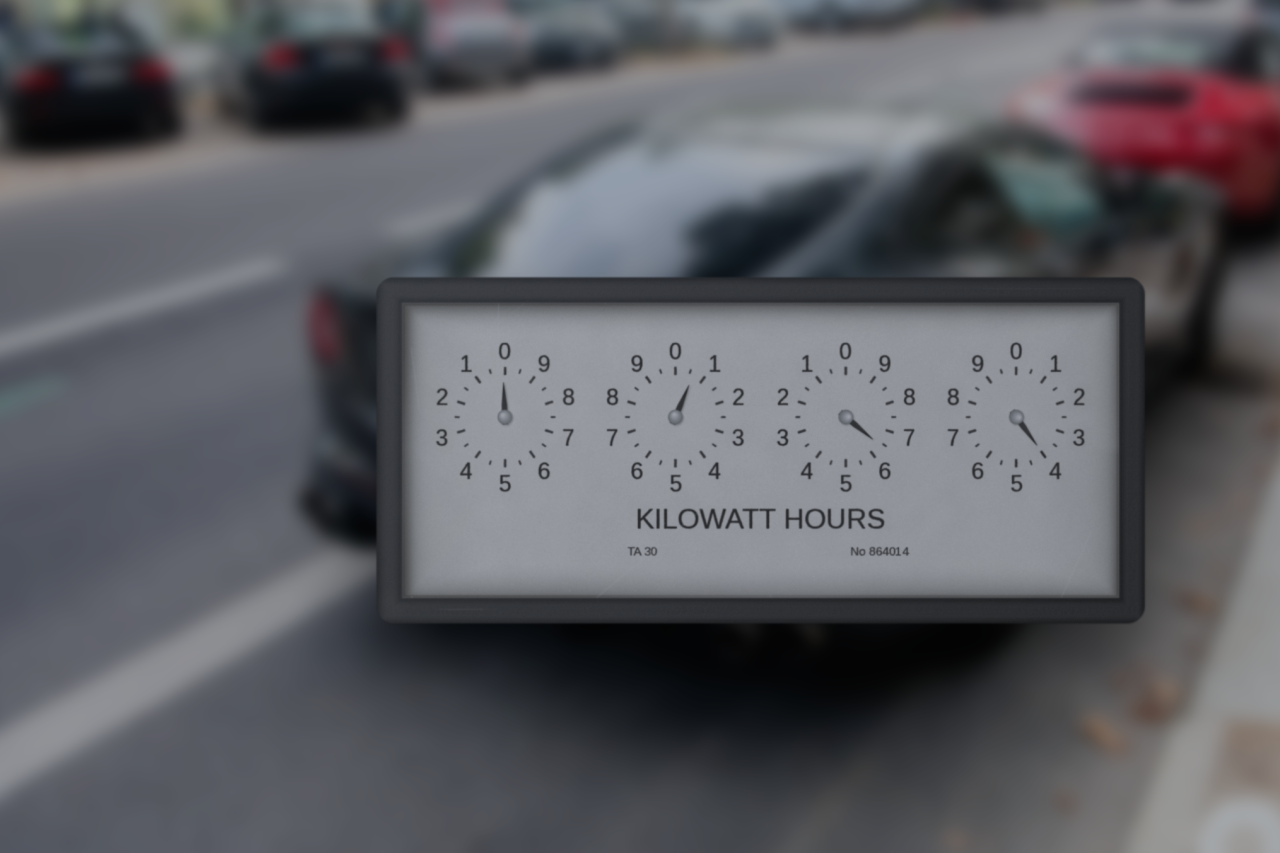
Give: 64,kWh
